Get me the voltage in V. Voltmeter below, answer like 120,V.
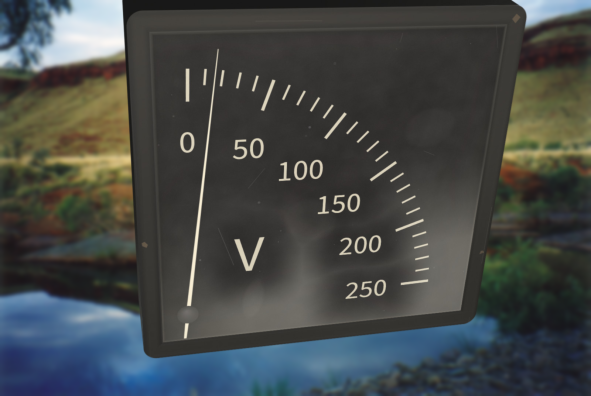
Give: 15,V
